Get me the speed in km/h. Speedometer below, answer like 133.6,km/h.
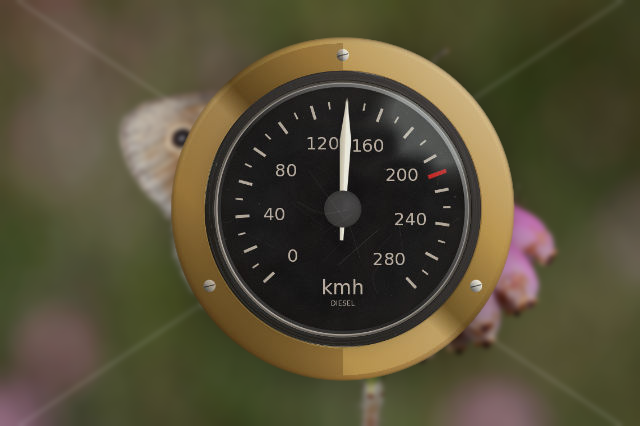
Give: 140,km/h
